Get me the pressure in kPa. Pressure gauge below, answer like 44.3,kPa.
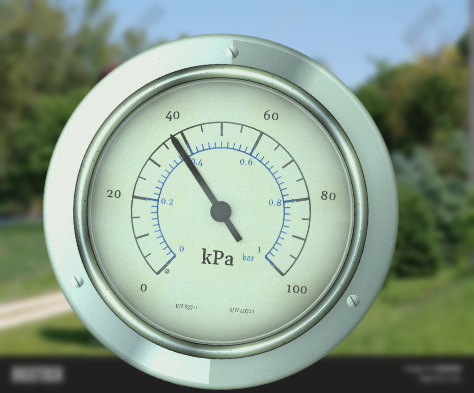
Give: 37.5,kPa
